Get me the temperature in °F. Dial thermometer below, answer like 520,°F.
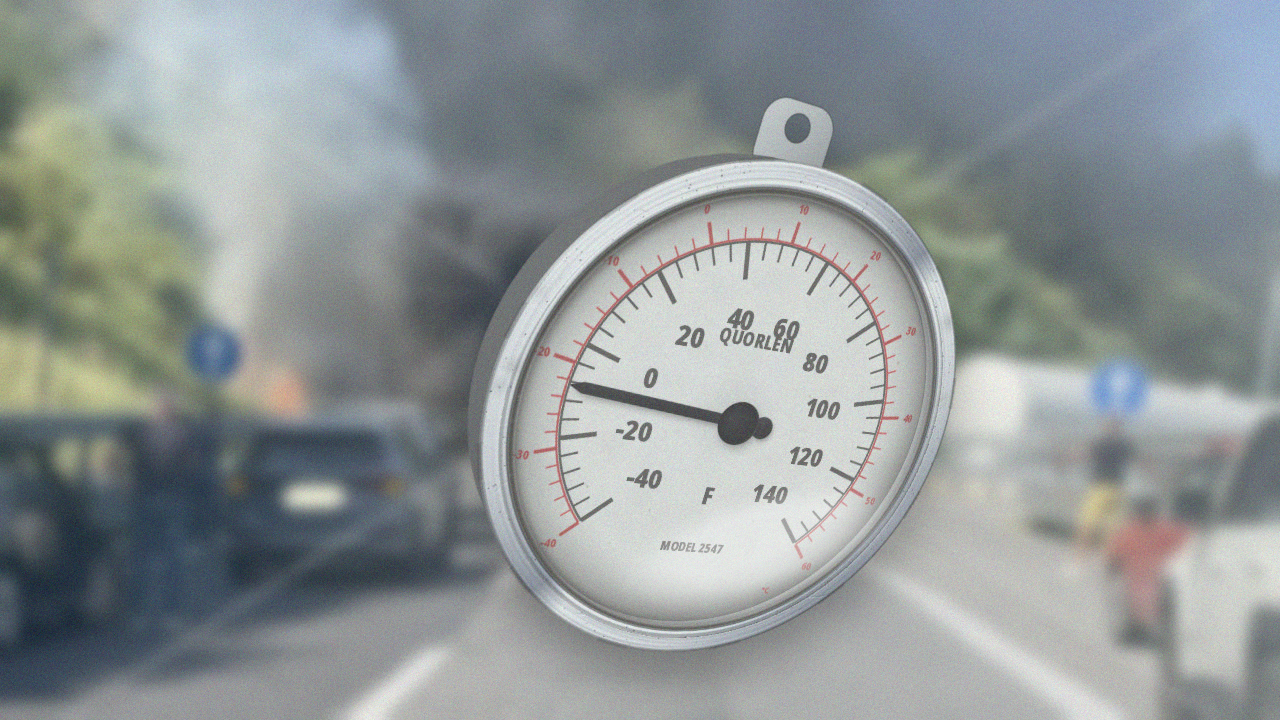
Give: -8,°F
